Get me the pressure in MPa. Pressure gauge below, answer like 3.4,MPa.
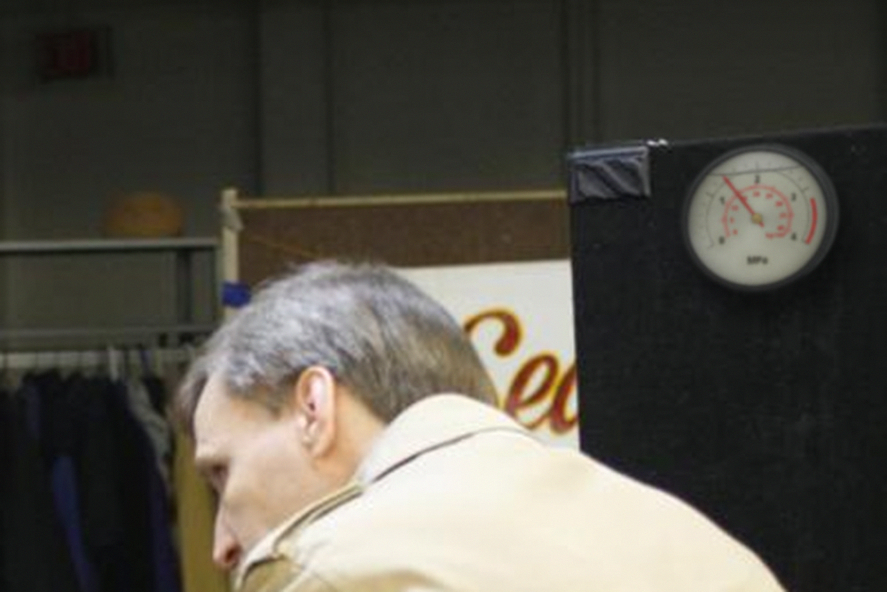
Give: 1.4,MPa
